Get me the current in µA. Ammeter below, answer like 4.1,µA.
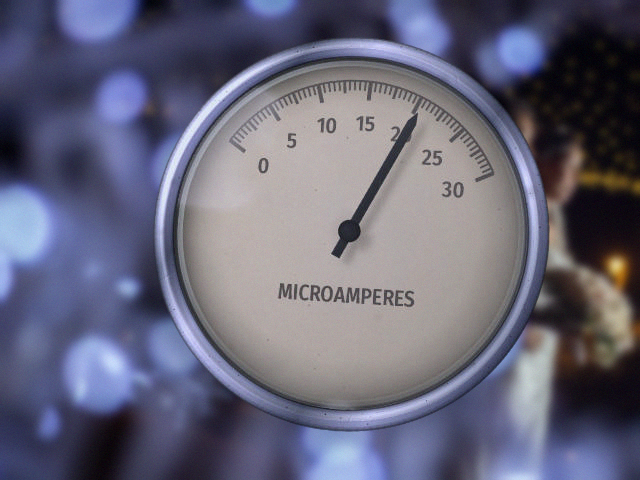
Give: 20.5,µA
